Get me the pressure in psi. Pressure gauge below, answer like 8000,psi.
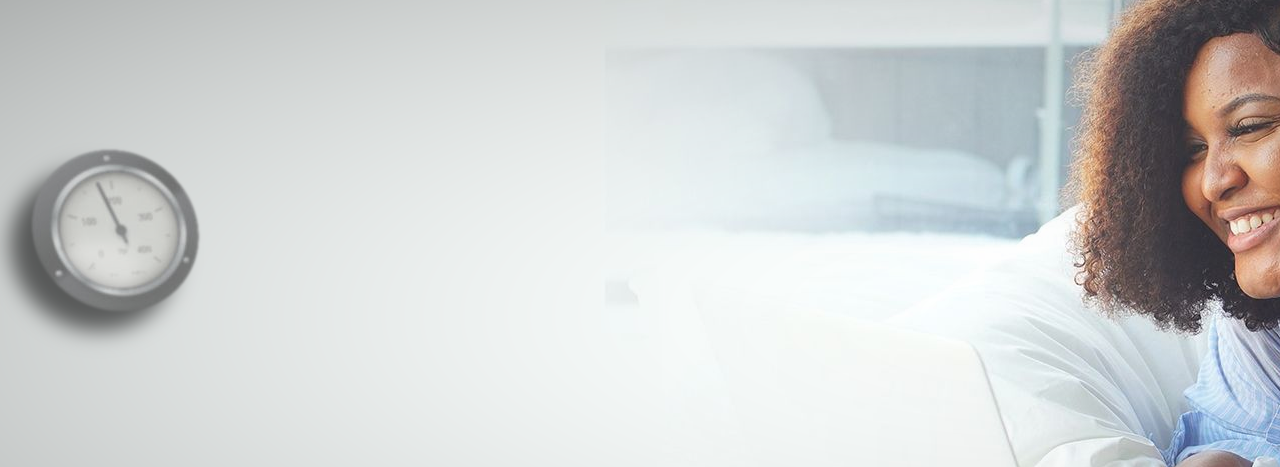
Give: 175,psi
